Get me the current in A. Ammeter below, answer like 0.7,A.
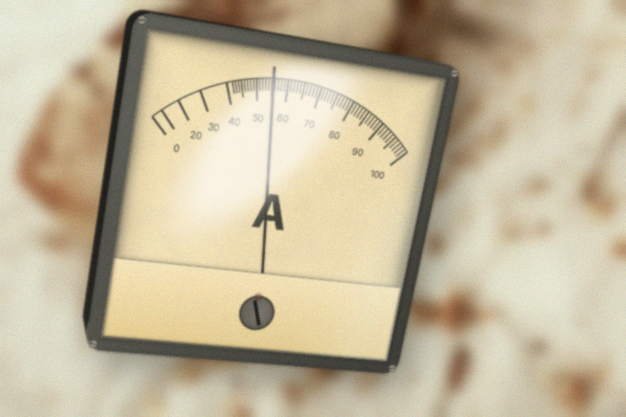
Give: 55,A
